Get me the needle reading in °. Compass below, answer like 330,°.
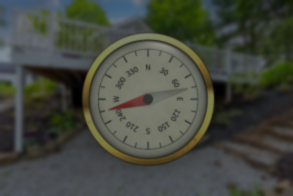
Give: 255,°
